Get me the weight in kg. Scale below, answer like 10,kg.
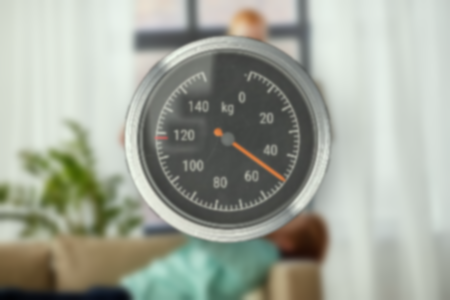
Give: 50,kg
